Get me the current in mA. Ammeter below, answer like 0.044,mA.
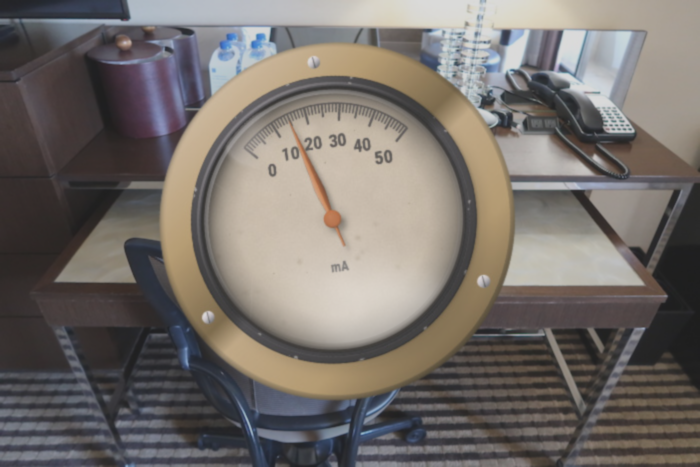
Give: 15,mA
